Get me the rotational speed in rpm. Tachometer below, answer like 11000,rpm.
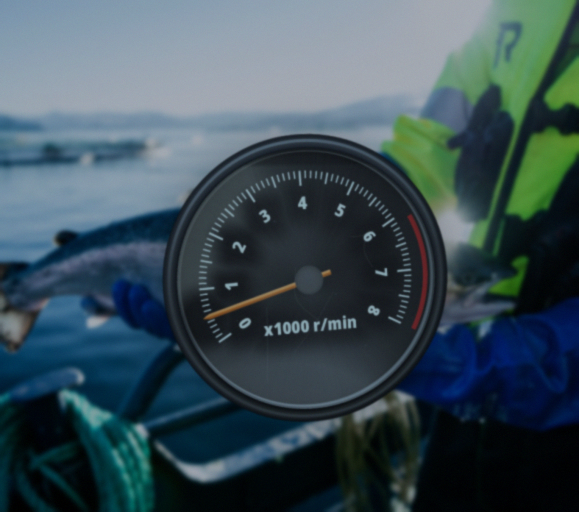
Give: 500,rpm
